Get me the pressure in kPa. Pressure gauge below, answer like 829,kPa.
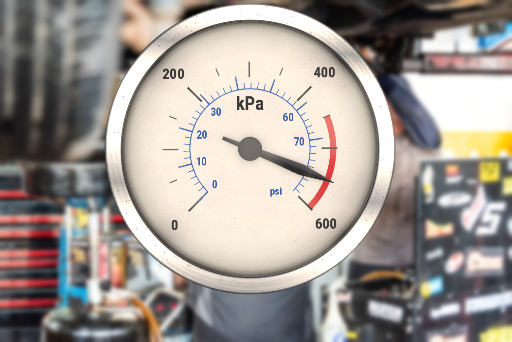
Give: 550,kPa
